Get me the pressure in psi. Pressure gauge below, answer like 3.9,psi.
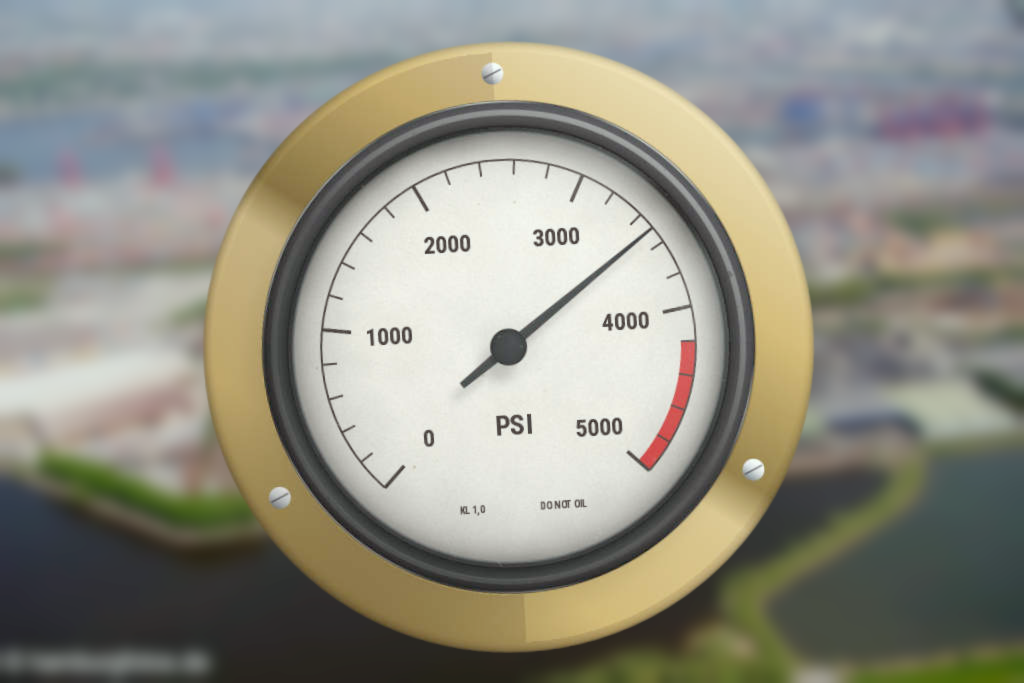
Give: 3500,psi
